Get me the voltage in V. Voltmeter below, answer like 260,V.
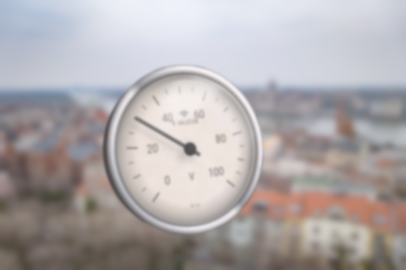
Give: 30,V
